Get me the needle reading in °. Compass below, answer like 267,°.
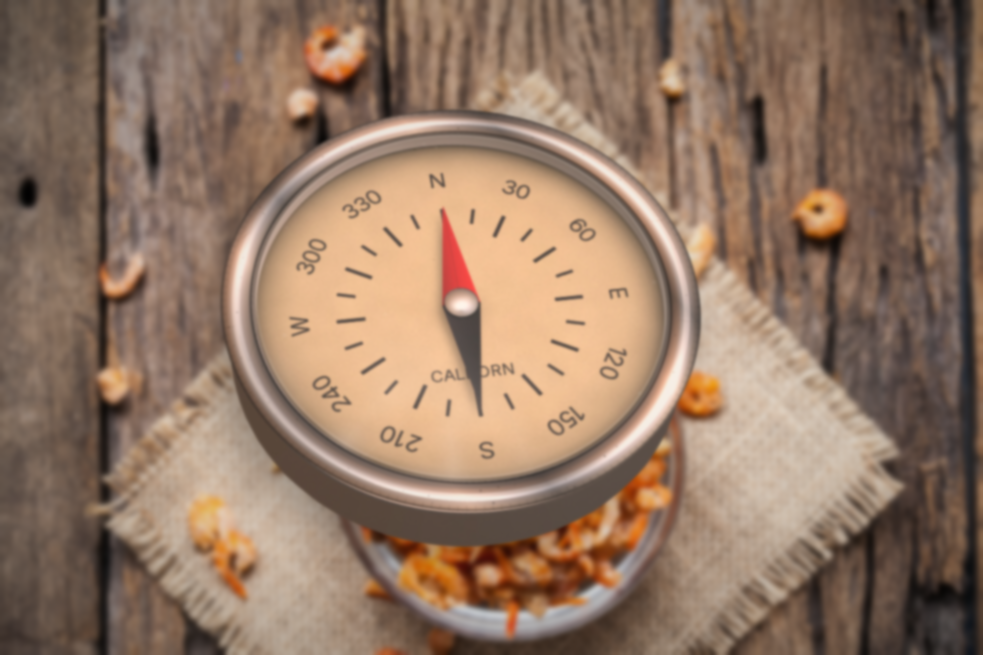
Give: 0,°
